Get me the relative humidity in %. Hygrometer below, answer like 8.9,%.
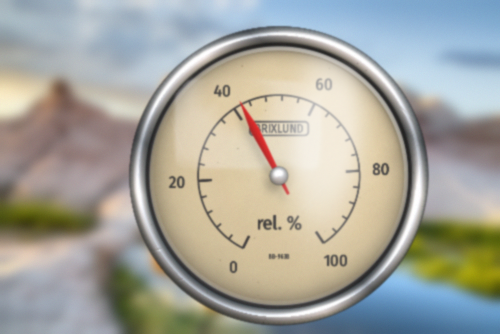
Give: 42,%
